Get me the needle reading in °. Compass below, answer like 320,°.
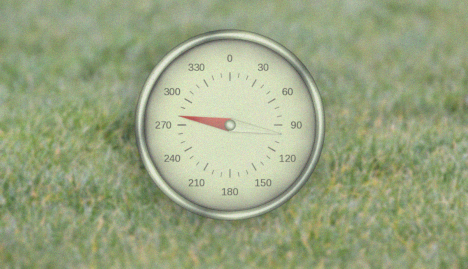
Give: 280,°
